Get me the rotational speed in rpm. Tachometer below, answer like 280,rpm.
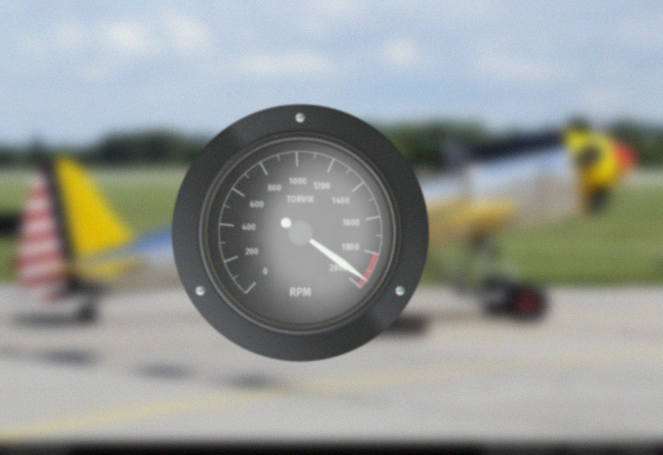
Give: 1950,rpm
